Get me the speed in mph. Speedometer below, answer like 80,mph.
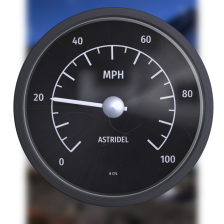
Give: 20,mph
